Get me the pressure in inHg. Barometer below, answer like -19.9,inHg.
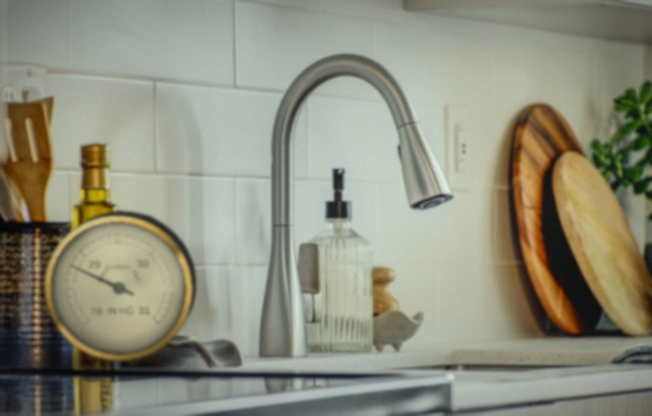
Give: 28.8,inHg
